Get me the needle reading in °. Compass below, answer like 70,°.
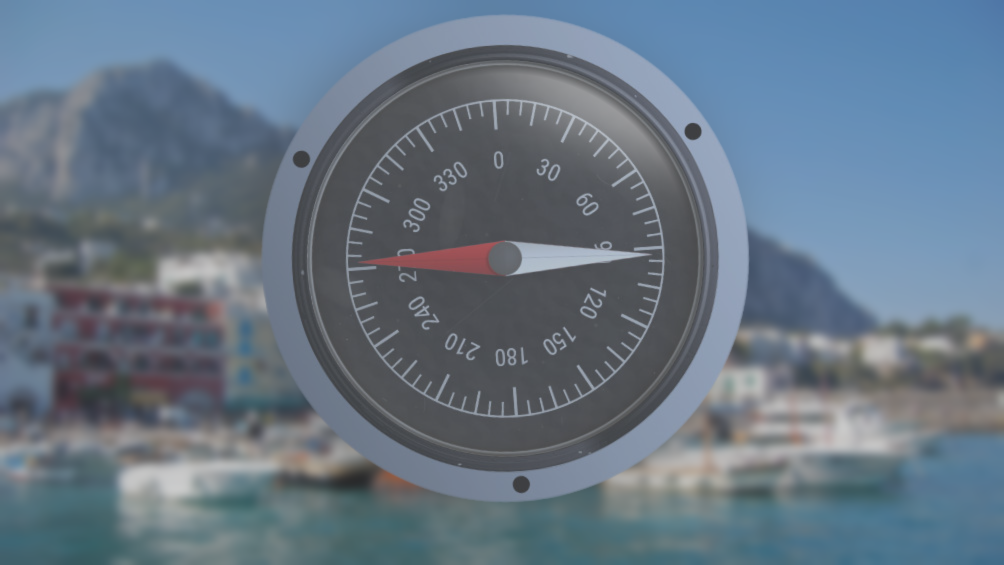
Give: 272.5,°
